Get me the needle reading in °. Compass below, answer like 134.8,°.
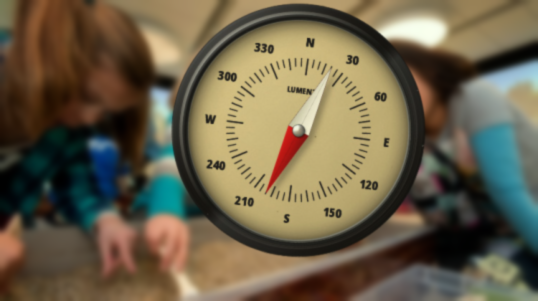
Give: 200,°
